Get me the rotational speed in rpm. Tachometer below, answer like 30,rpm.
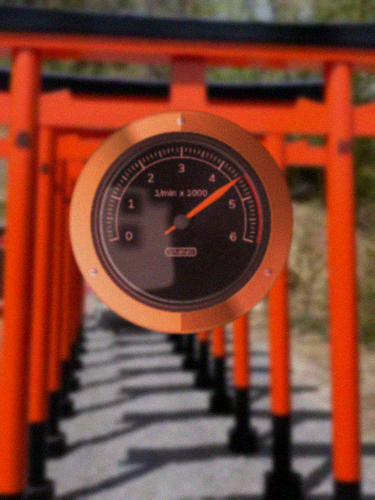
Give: 4500,rpm
